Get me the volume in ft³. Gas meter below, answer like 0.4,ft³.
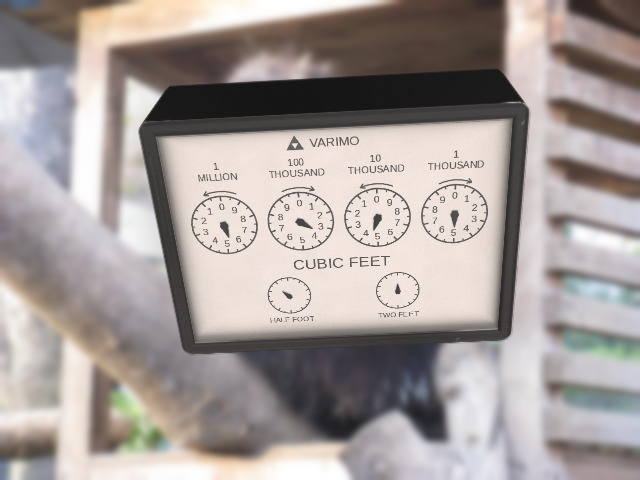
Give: 534500,ft³
